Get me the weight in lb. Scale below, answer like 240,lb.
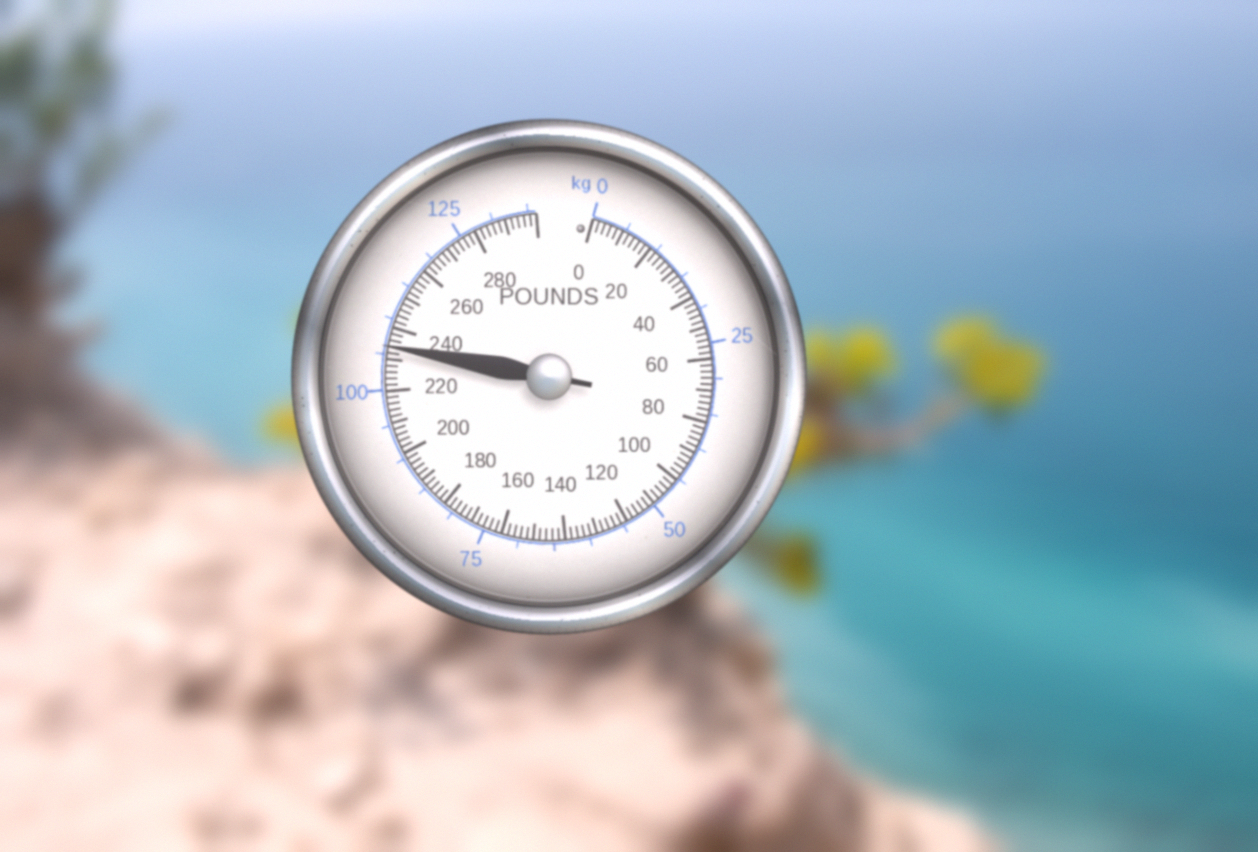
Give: 234,lb
